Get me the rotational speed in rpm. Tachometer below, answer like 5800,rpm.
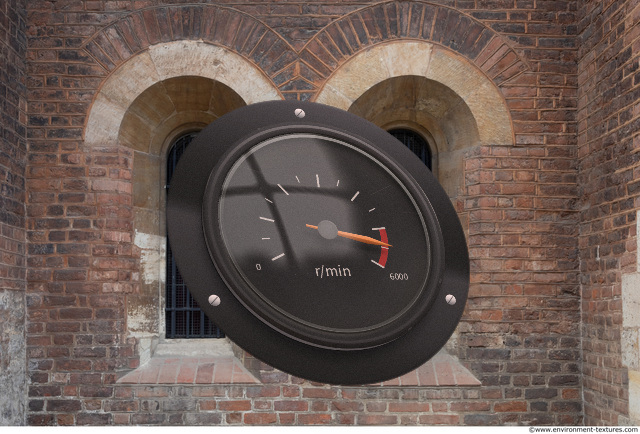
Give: 5500,rpm
